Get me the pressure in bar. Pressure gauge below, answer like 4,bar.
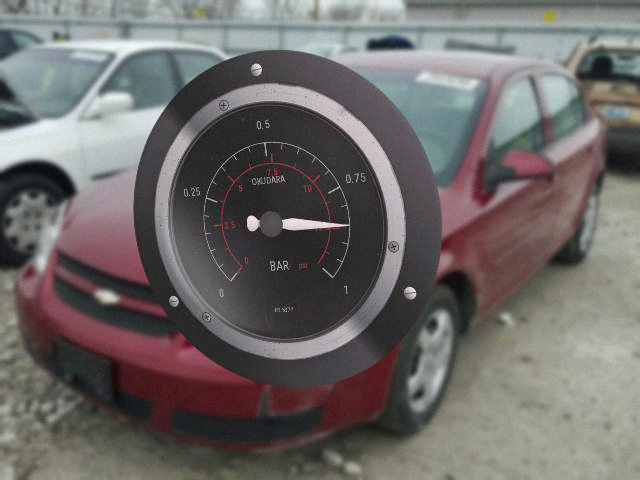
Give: 0.85,bar
